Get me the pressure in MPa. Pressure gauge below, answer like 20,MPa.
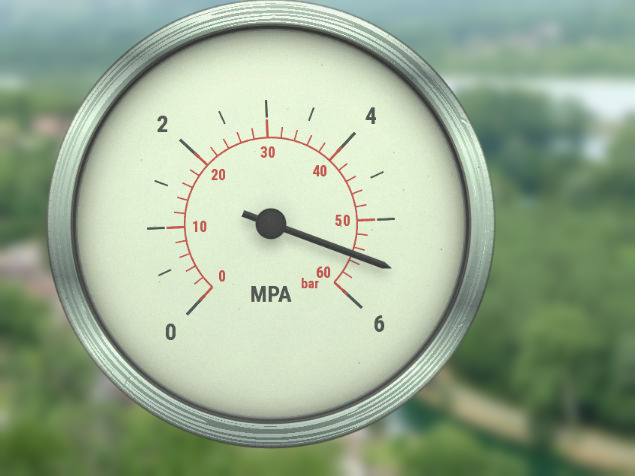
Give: 5.5,MPa
